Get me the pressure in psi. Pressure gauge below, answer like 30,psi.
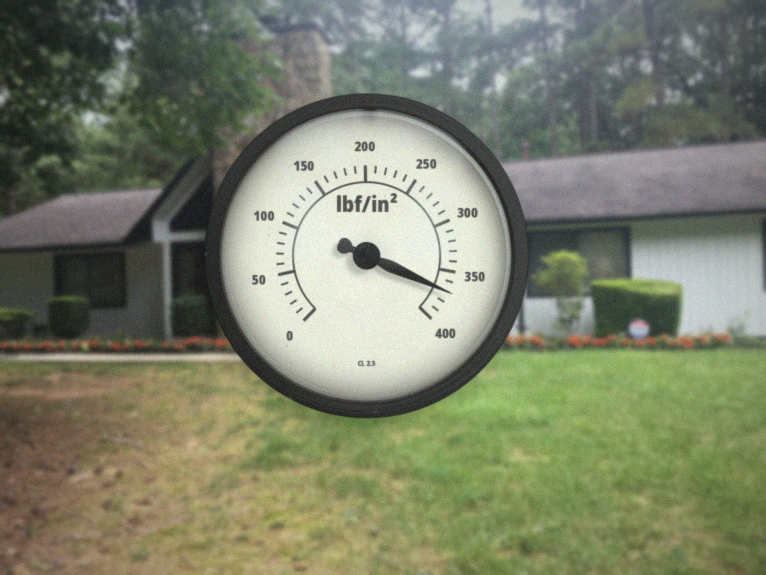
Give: 370,psi
